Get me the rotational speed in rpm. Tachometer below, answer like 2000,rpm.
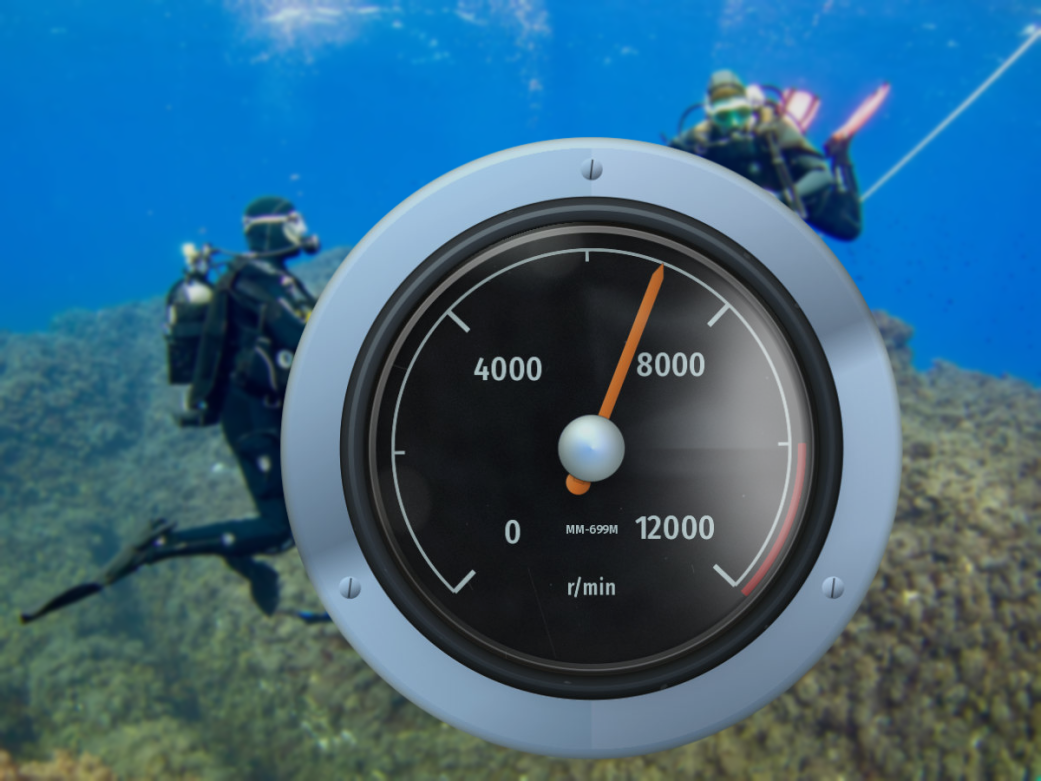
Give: 7000,rpm
